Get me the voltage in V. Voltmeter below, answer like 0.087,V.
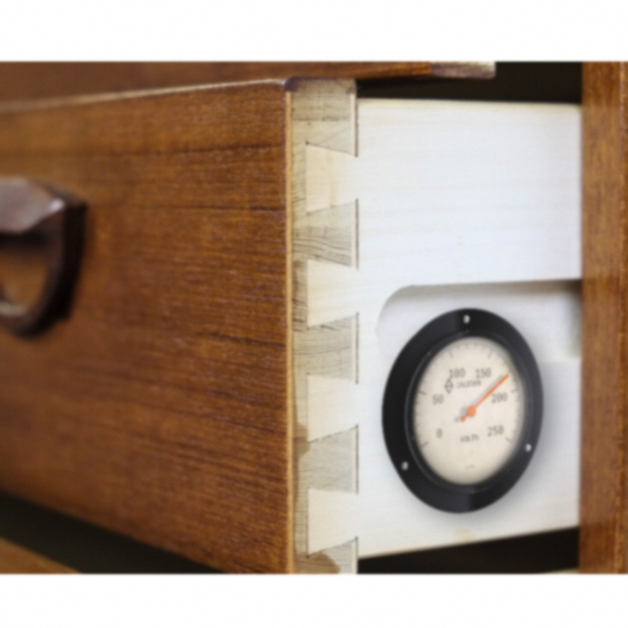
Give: 180,V
